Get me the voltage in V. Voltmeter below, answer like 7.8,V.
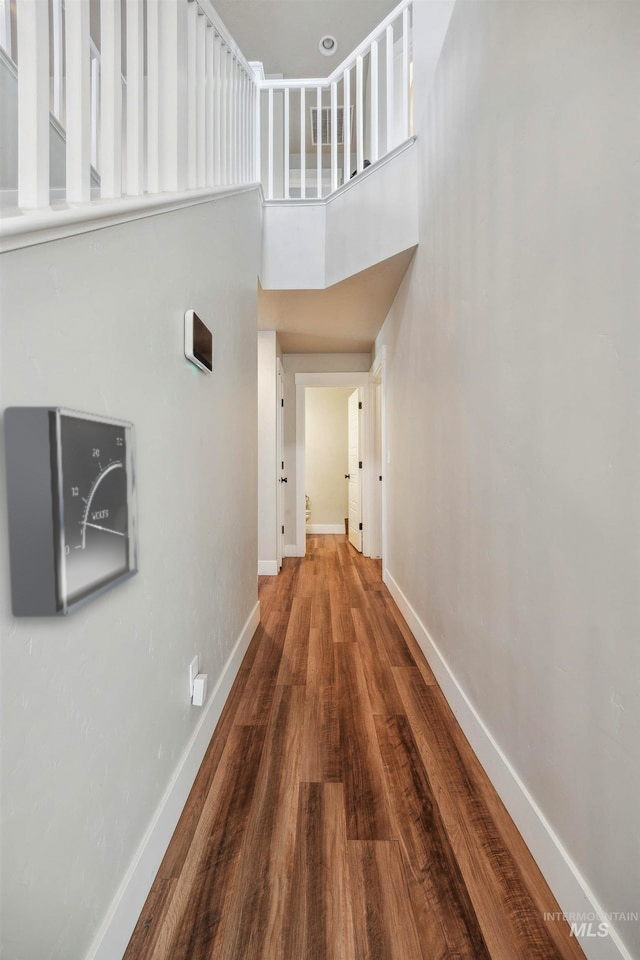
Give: 5,V
